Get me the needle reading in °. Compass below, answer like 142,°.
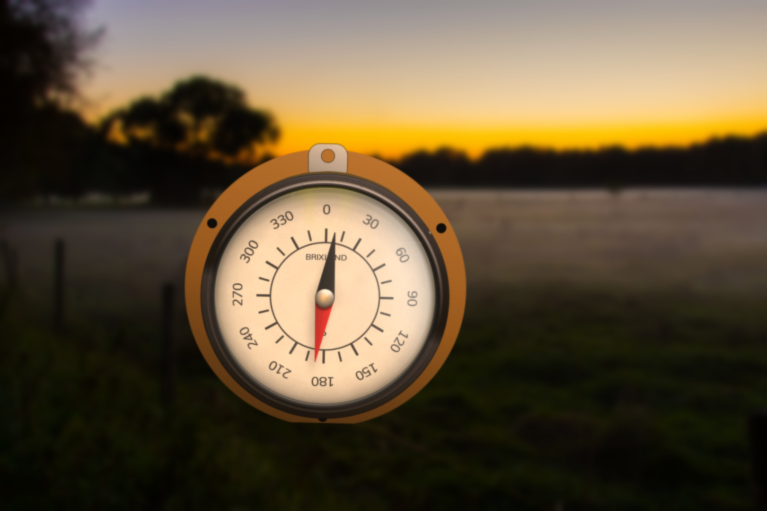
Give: 187.5,°
